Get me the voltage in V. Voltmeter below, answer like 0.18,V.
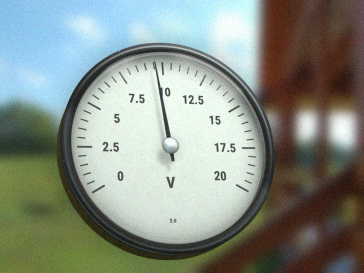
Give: 9.5,V
